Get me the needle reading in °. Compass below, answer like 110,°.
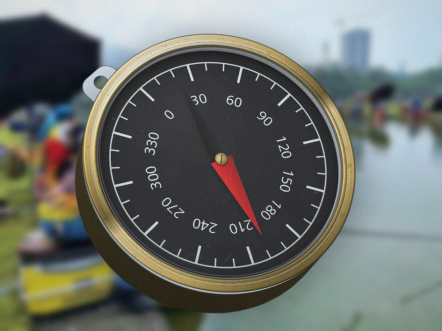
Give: 200,°
